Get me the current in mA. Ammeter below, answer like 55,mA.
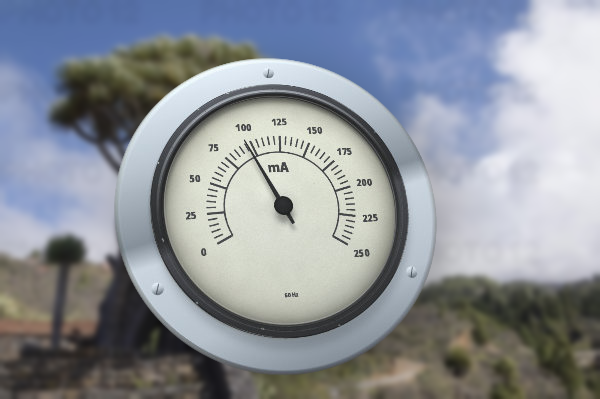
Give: 95,mA
